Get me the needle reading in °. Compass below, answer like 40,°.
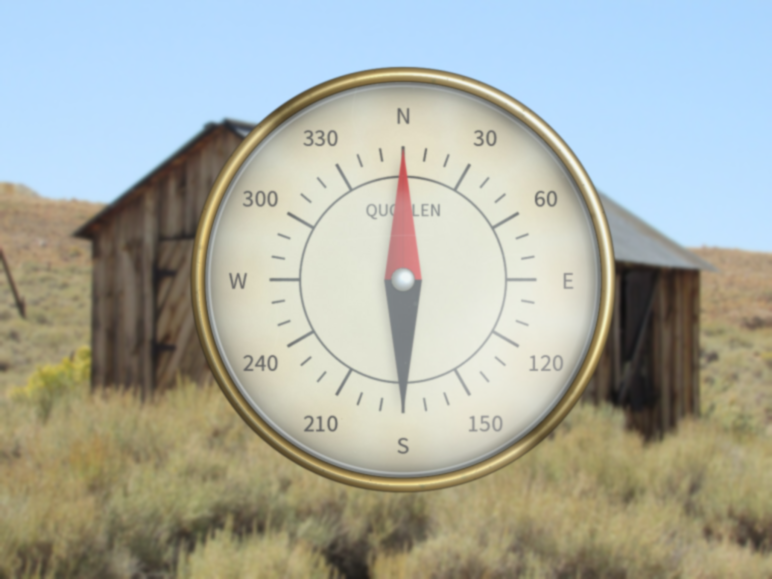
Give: 0,°
